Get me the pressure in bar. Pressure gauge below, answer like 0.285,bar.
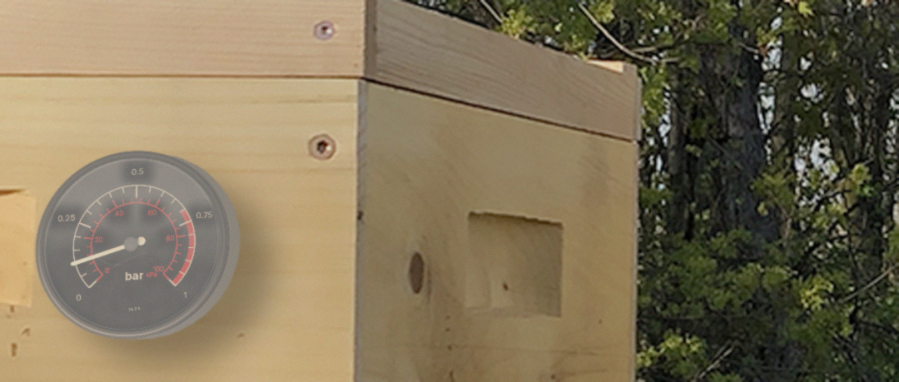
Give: 0.1,bar
